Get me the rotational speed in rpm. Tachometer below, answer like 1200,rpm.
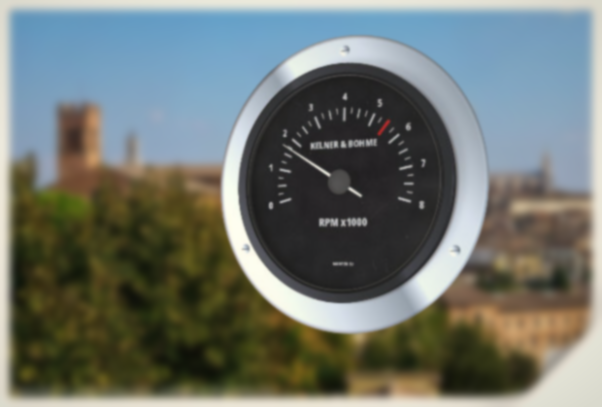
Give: 1750,rpm
